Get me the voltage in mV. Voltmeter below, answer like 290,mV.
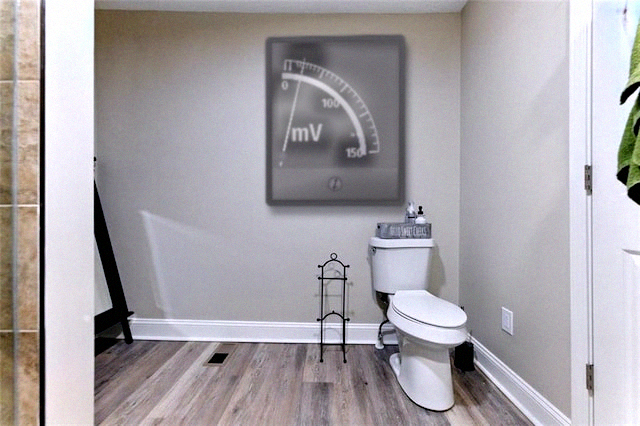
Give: 50,mV
